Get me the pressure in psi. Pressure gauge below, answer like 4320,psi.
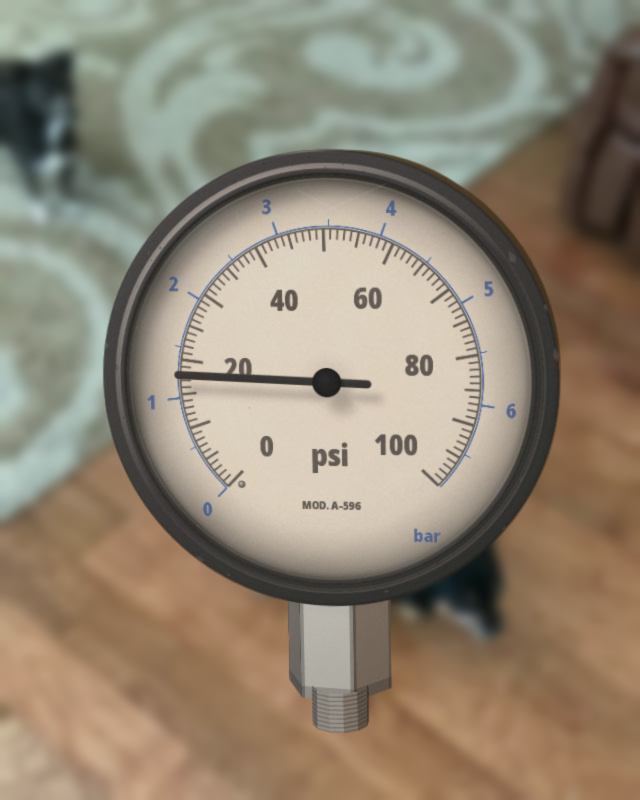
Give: 18,psi
